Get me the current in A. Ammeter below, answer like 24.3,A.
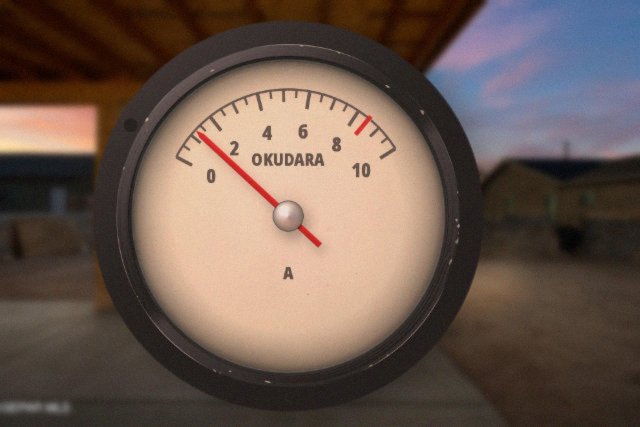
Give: 1.25,A
